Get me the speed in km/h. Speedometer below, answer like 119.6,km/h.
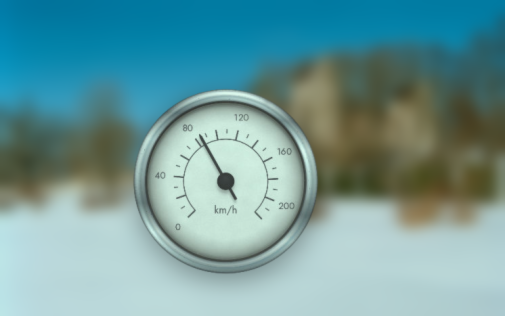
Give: 85,km/h
